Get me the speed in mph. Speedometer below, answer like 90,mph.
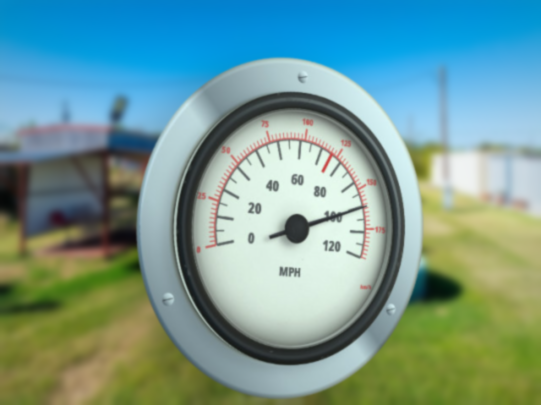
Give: 100,mph
